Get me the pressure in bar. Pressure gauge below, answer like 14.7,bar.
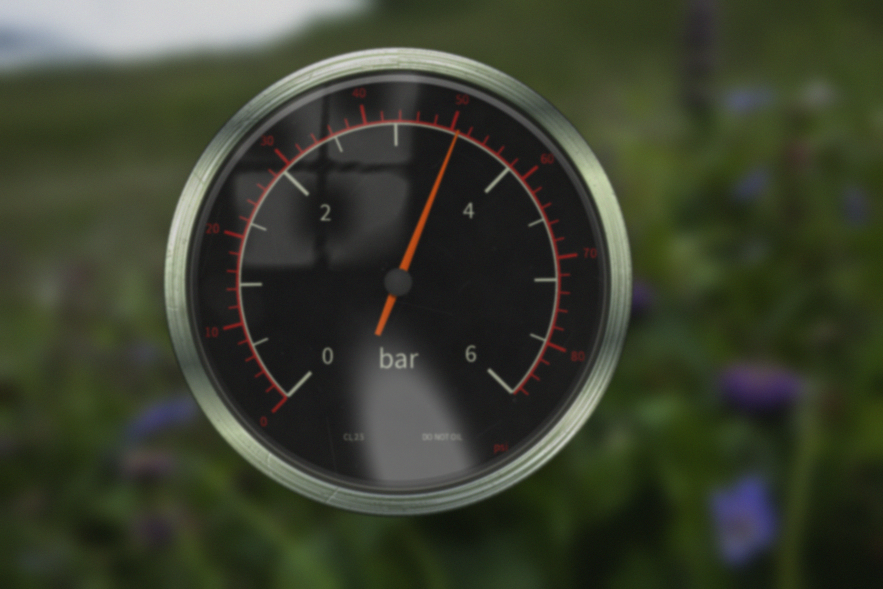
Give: 3.5,bar
